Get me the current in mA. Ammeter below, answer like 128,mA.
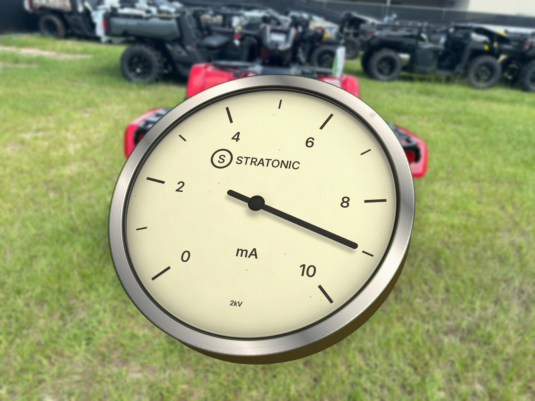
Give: 9,mA
